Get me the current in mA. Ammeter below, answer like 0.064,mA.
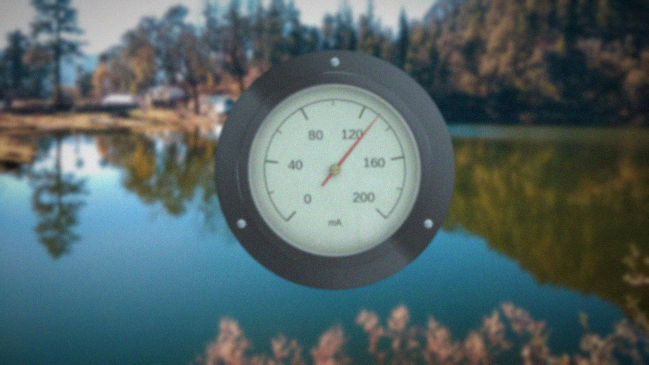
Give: 130,mA
